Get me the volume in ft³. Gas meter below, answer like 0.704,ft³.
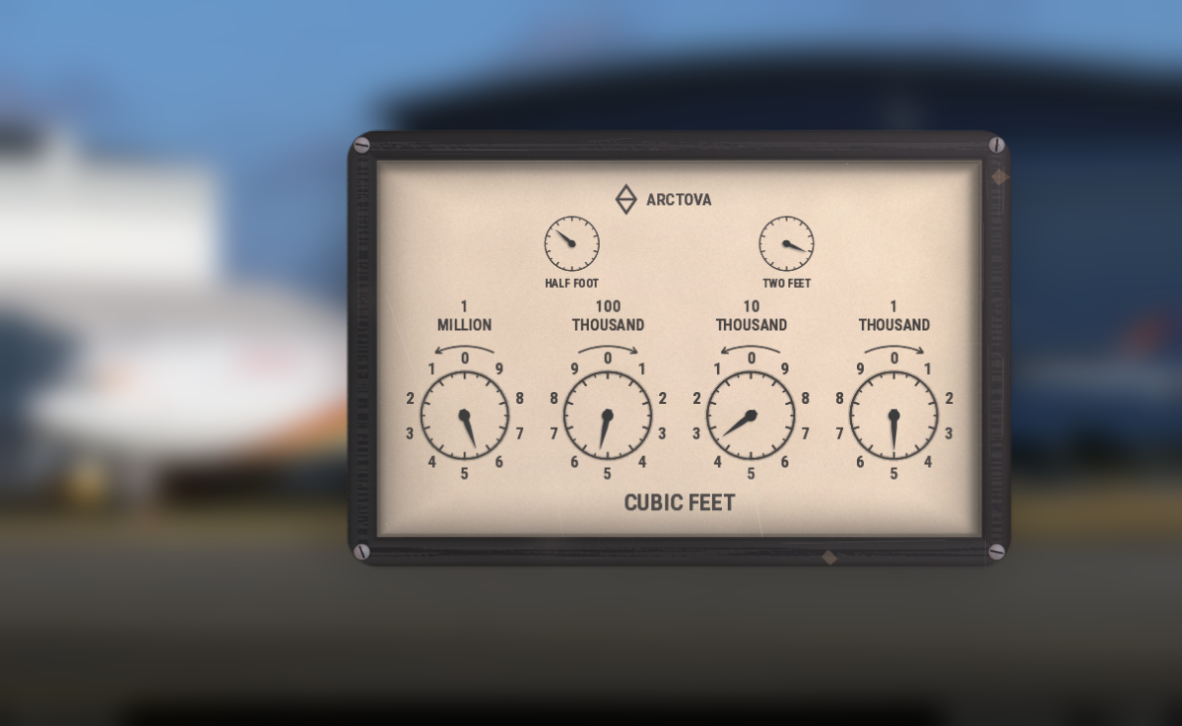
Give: 553500,ft³
